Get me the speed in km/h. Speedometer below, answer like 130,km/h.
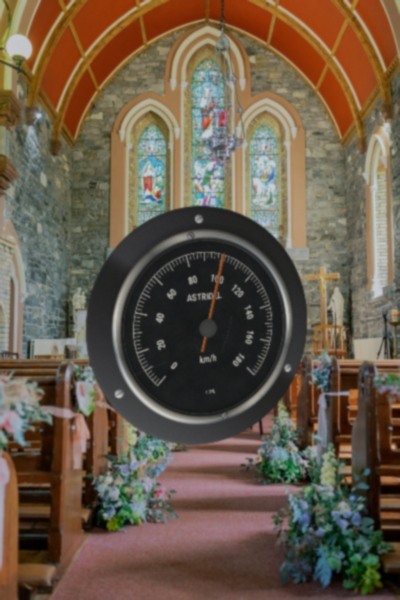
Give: 100,km/h
